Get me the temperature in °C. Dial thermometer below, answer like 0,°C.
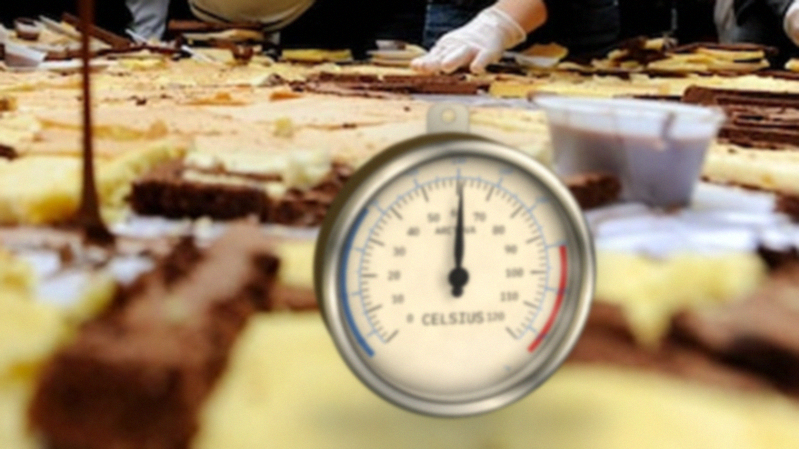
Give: 60,°C
